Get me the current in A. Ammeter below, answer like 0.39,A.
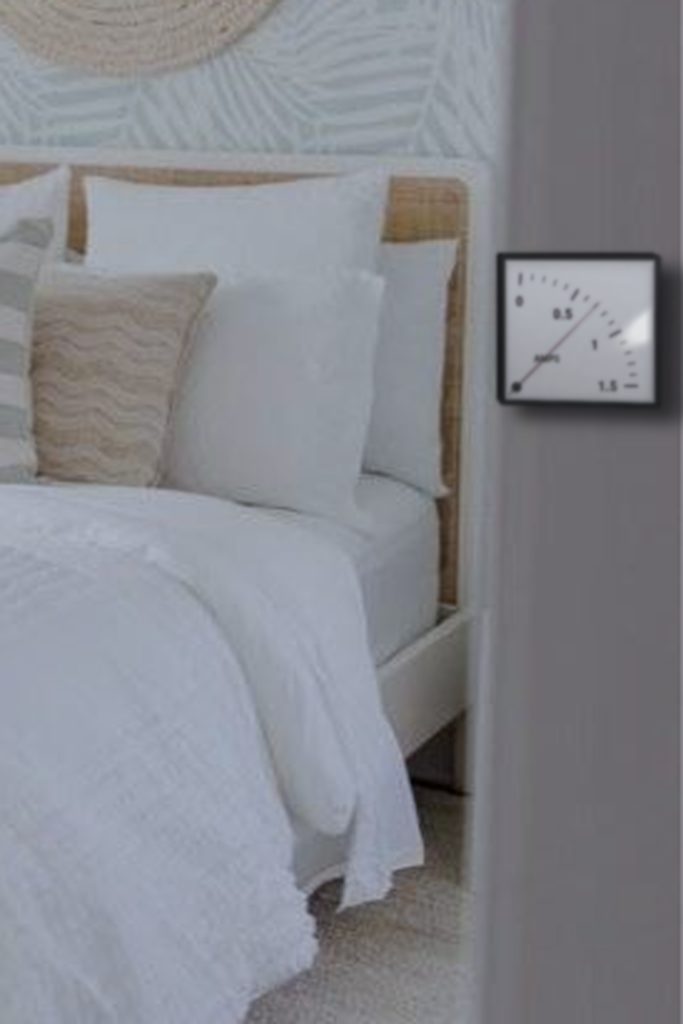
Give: 0.7,A
